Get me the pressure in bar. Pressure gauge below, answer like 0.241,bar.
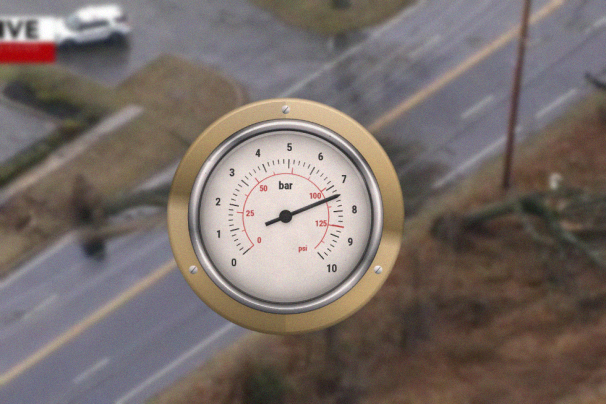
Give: 7.4,bar
